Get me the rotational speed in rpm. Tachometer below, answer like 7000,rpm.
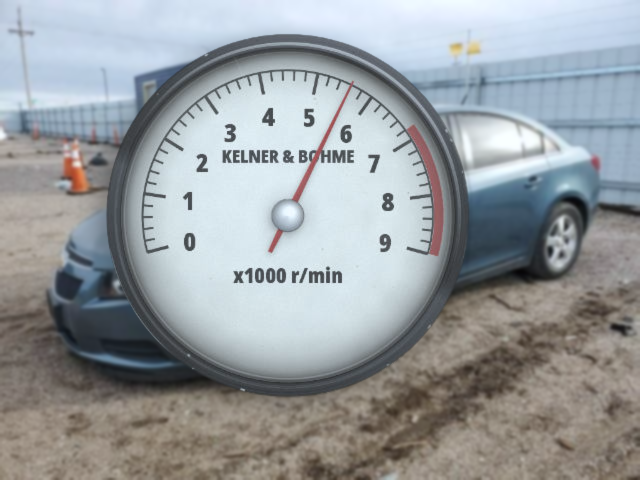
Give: 5600,rpm
